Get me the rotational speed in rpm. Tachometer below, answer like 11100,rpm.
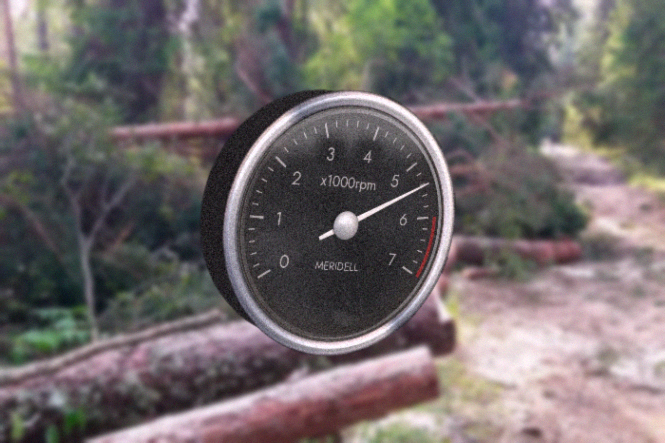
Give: 5400,rpm
